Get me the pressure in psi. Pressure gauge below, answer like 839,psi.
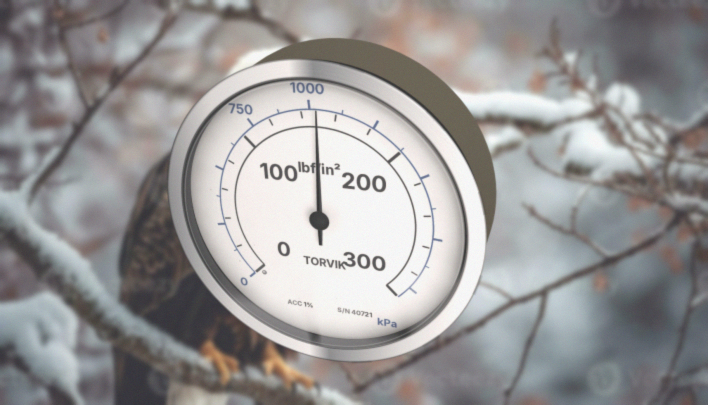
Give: 150,psi
